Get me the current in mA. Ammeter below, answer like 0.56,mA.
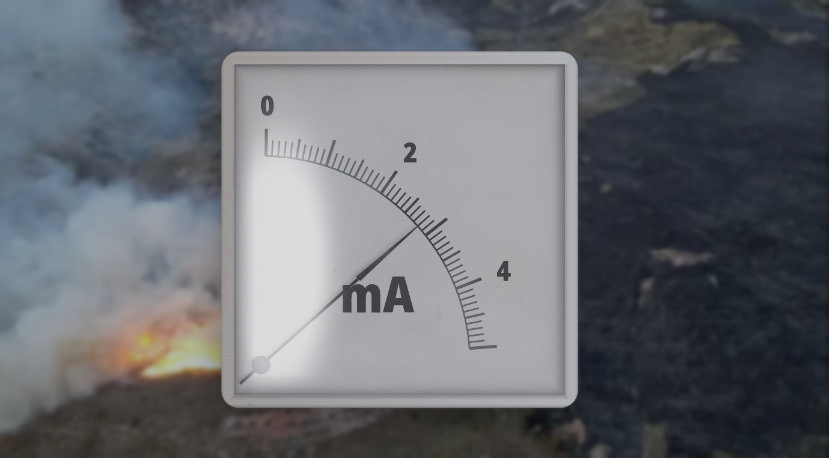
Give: 2.8,mA
